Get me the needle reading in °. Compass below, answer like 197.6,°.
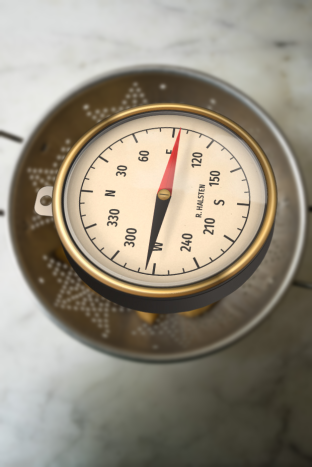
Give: 95,°
